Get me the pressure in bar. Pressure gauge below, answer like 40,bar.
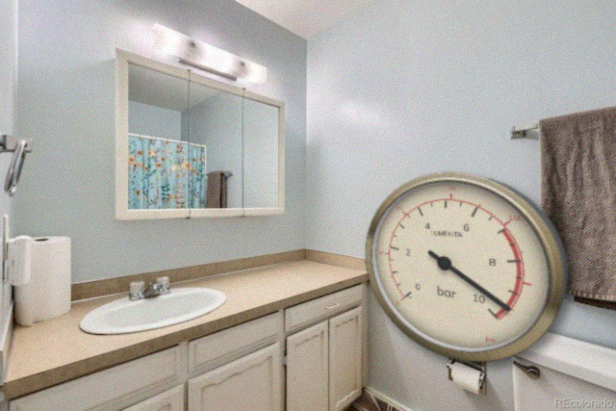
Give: 9.5,bar
